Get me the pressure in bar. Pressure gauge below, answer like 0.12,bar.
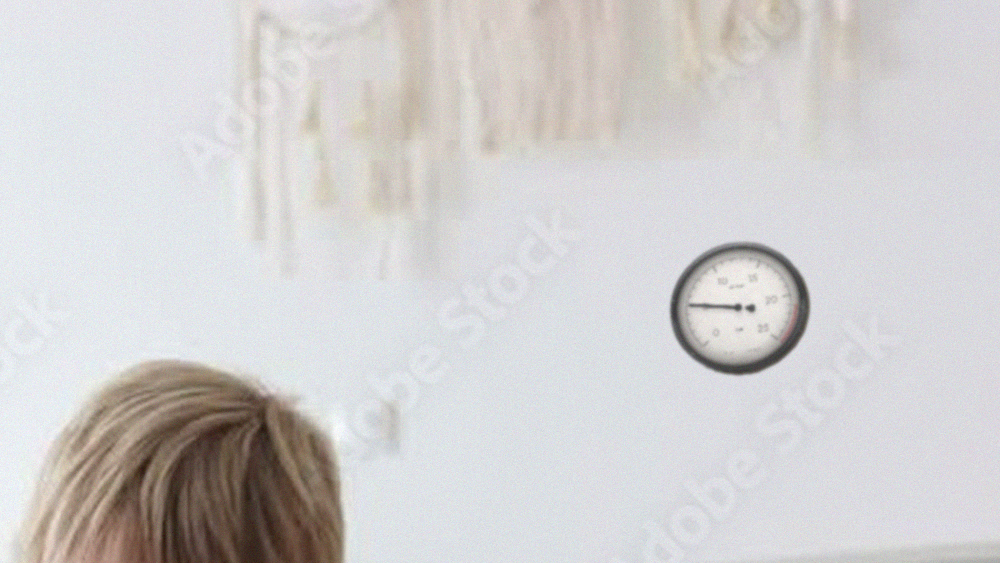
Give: 5,bar
